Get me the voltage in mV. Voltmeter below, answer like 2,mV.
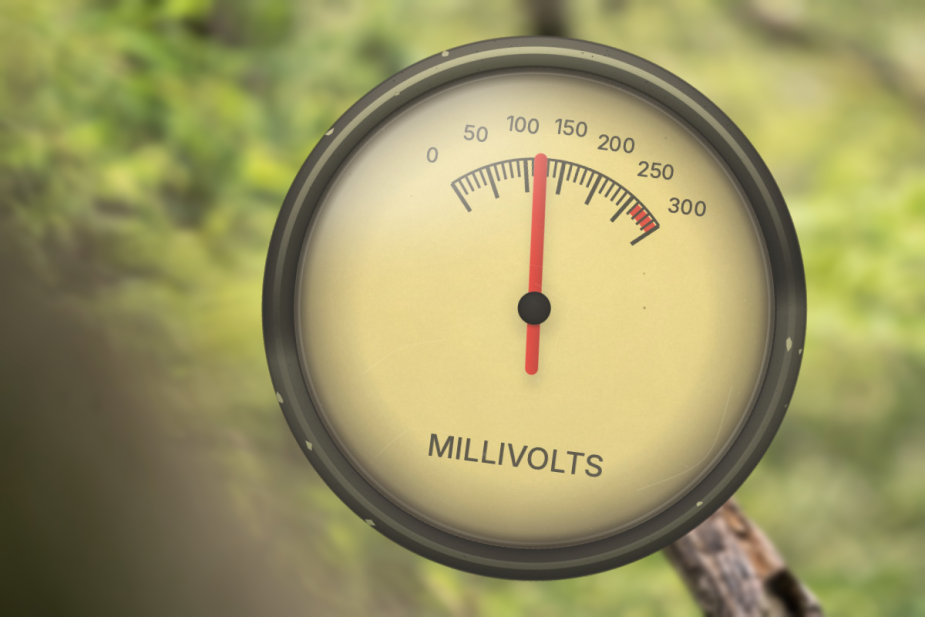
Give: 120,mV
